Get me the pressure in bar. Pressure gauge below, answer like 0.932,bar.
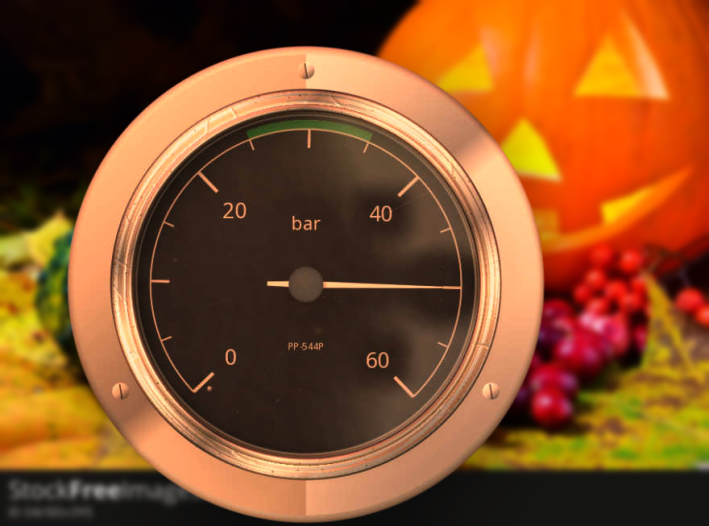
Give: 50,bar
